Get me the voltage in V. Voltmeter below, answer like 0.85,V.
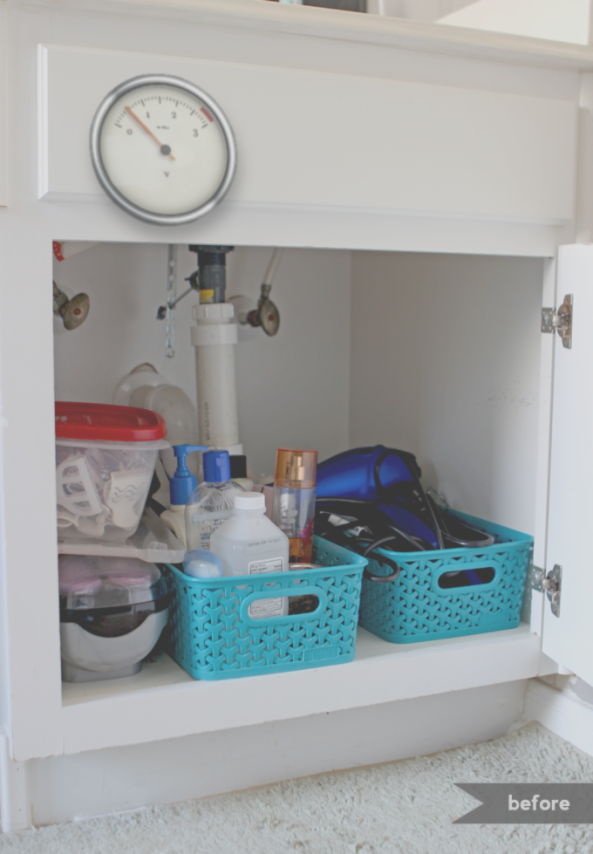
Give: 0.5,V
